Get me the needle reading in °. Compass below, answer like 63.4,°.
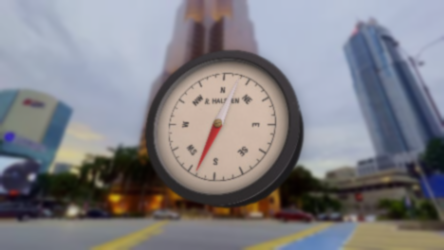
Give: 200,°
